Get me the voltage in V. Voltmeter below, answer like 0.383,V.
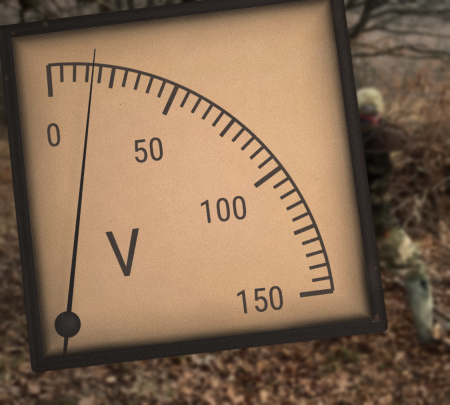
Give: 17.5,V
